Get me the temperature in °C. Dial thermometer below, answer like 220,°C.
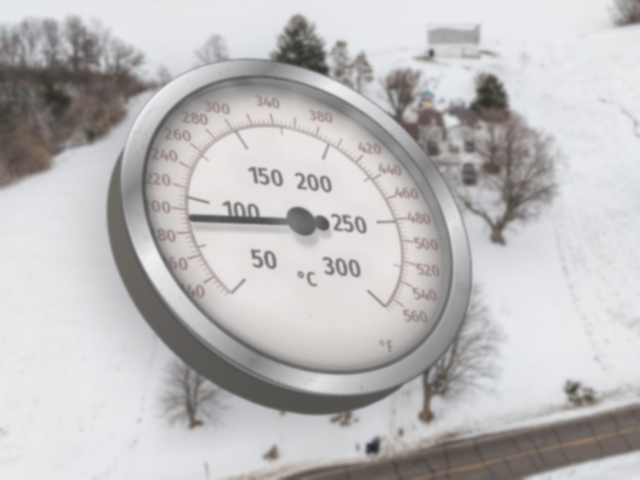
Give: 87.5,°C
